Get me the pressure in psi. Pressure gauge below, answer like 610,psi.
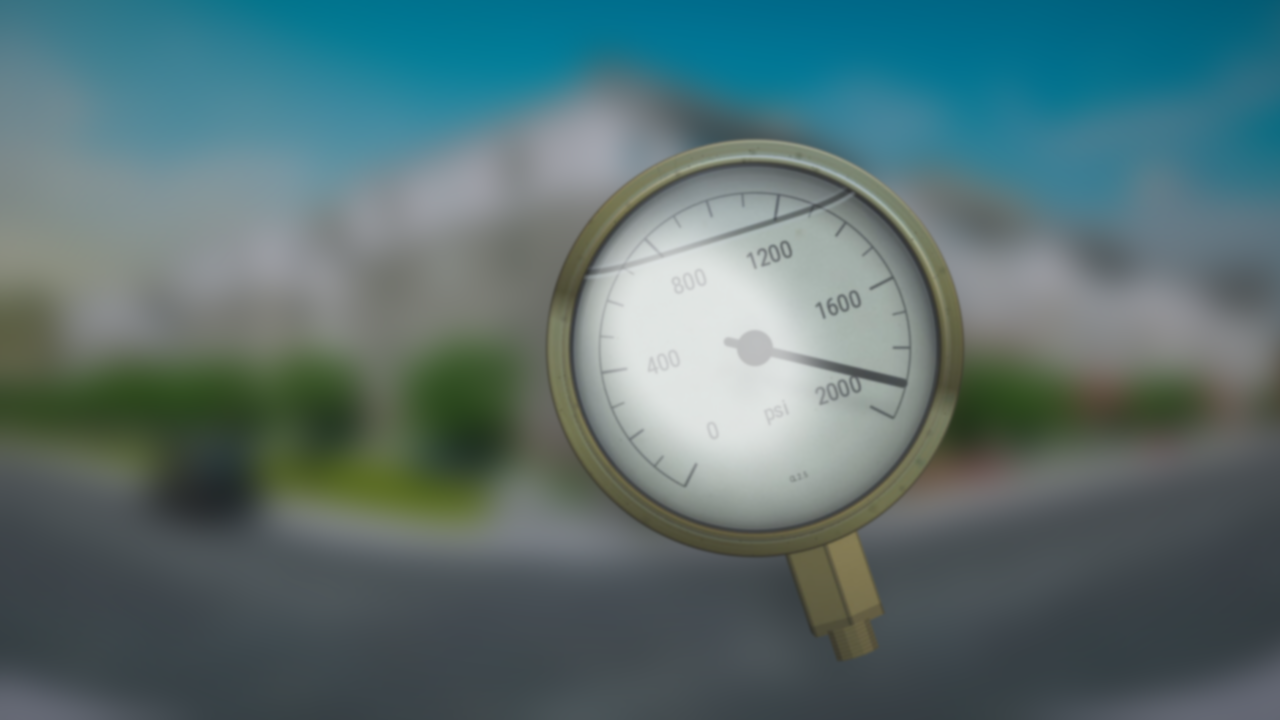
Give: 1900,psi
